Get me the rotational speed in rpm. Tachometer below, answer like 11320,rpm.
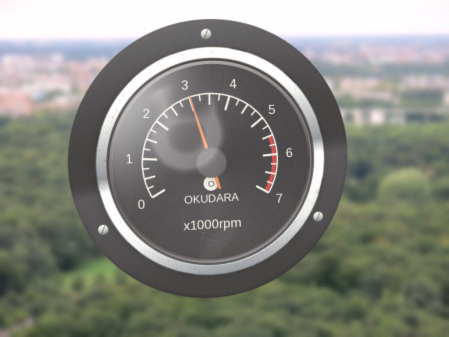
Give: 3000,rpm
